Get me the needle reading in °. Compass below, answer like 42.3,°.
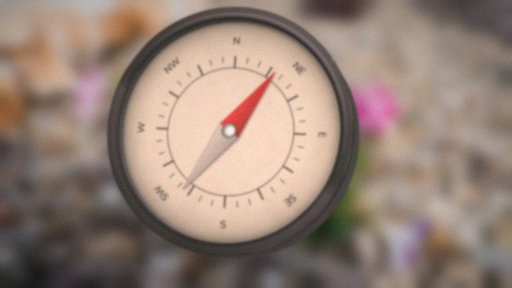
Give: 35,°
